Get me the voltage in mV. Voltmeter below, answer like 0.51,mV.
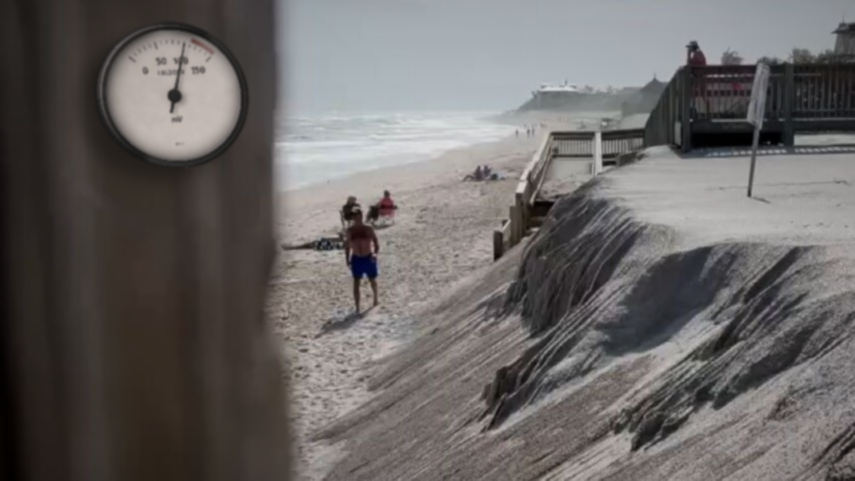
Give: 100,mV
